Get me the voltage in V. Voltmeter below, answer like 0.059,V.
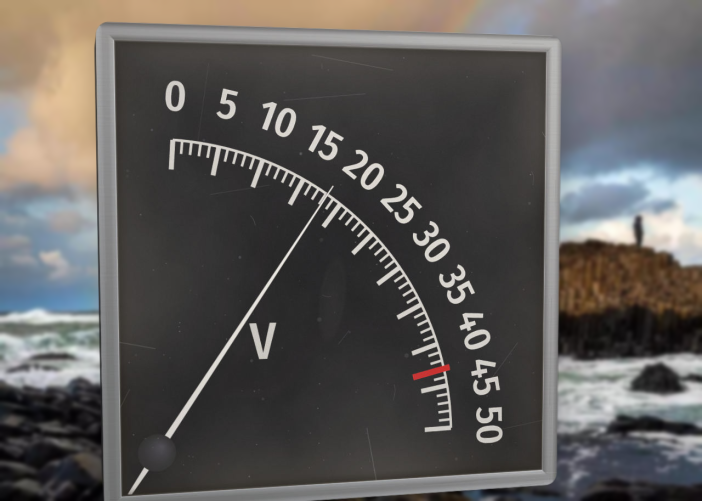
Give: 18,V
